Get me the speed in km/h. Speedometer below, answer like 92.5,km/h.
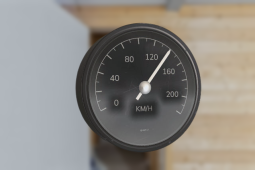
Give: 140,km/h
